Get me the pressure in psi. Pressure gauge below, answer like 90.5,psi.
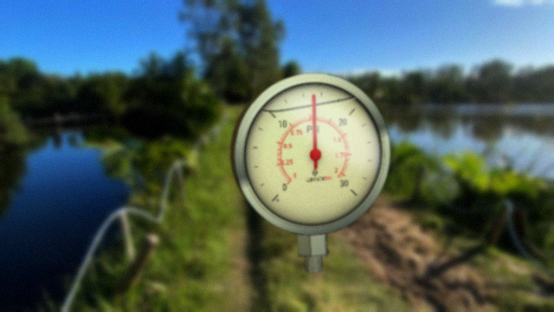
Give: 15,psi
